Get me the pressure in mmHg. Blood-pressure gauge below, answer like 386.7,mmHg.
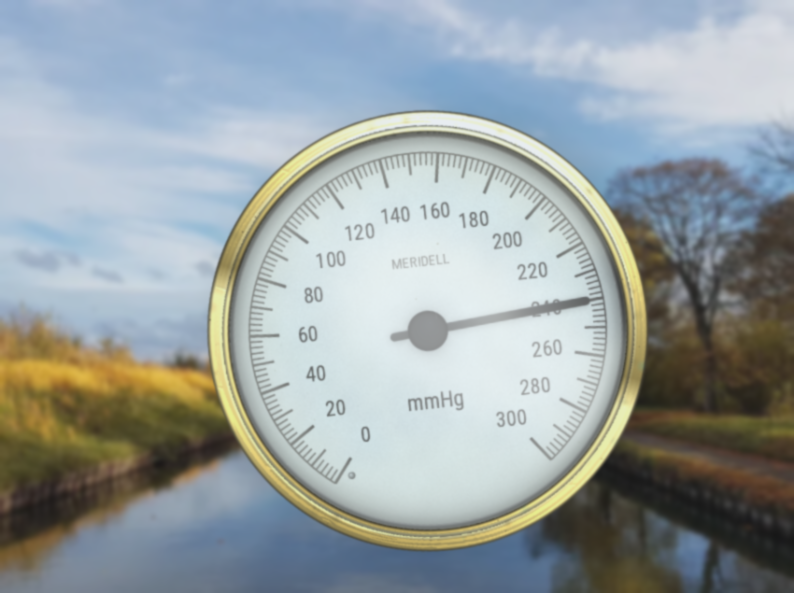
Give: 240,mmHg
